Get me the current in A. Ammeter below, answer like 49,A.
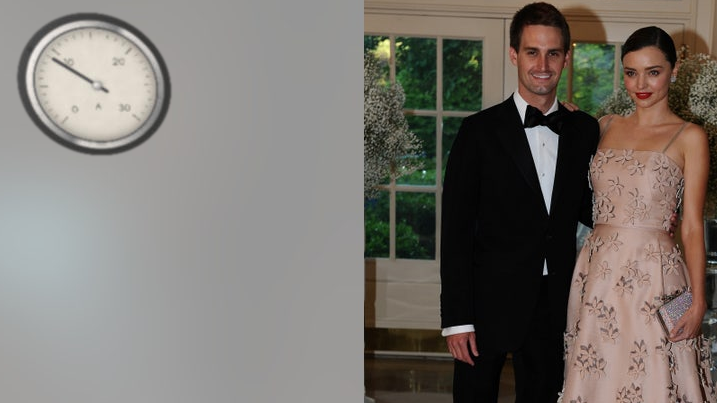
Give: 9,A
